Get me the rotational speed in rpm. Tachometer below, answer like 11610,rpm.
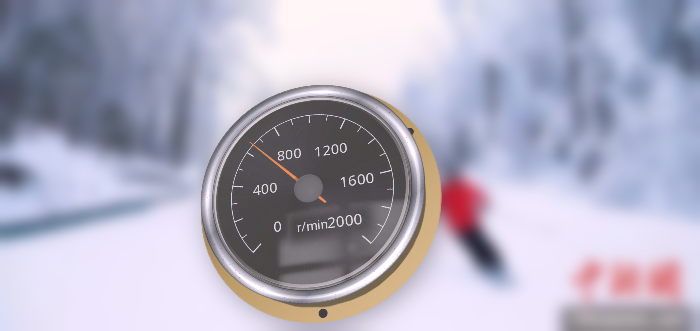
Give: 650,rpm
